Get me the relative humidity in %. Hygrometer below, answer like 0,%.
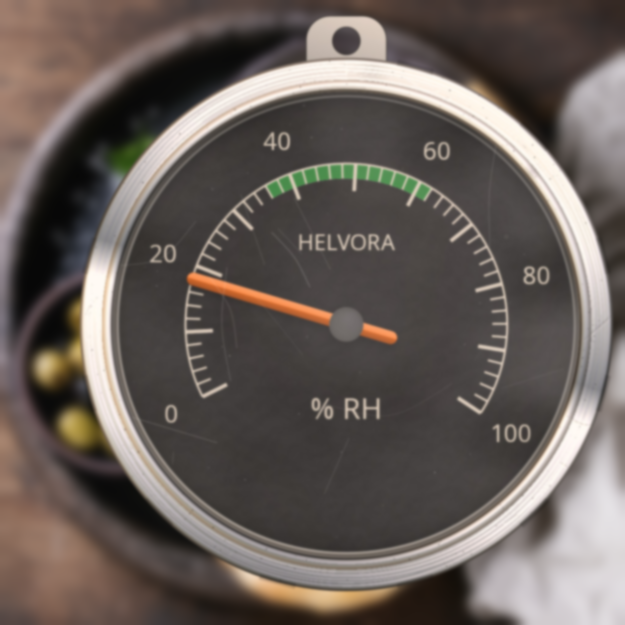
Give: 18,%
